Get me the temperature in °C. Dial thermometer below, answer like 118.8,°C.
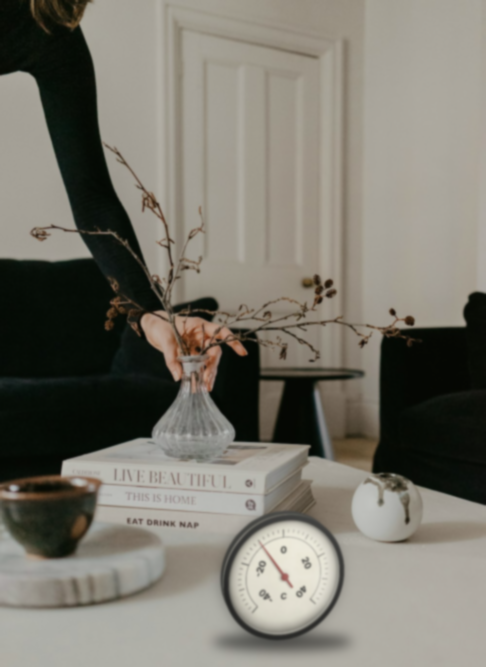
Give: -10,°C
